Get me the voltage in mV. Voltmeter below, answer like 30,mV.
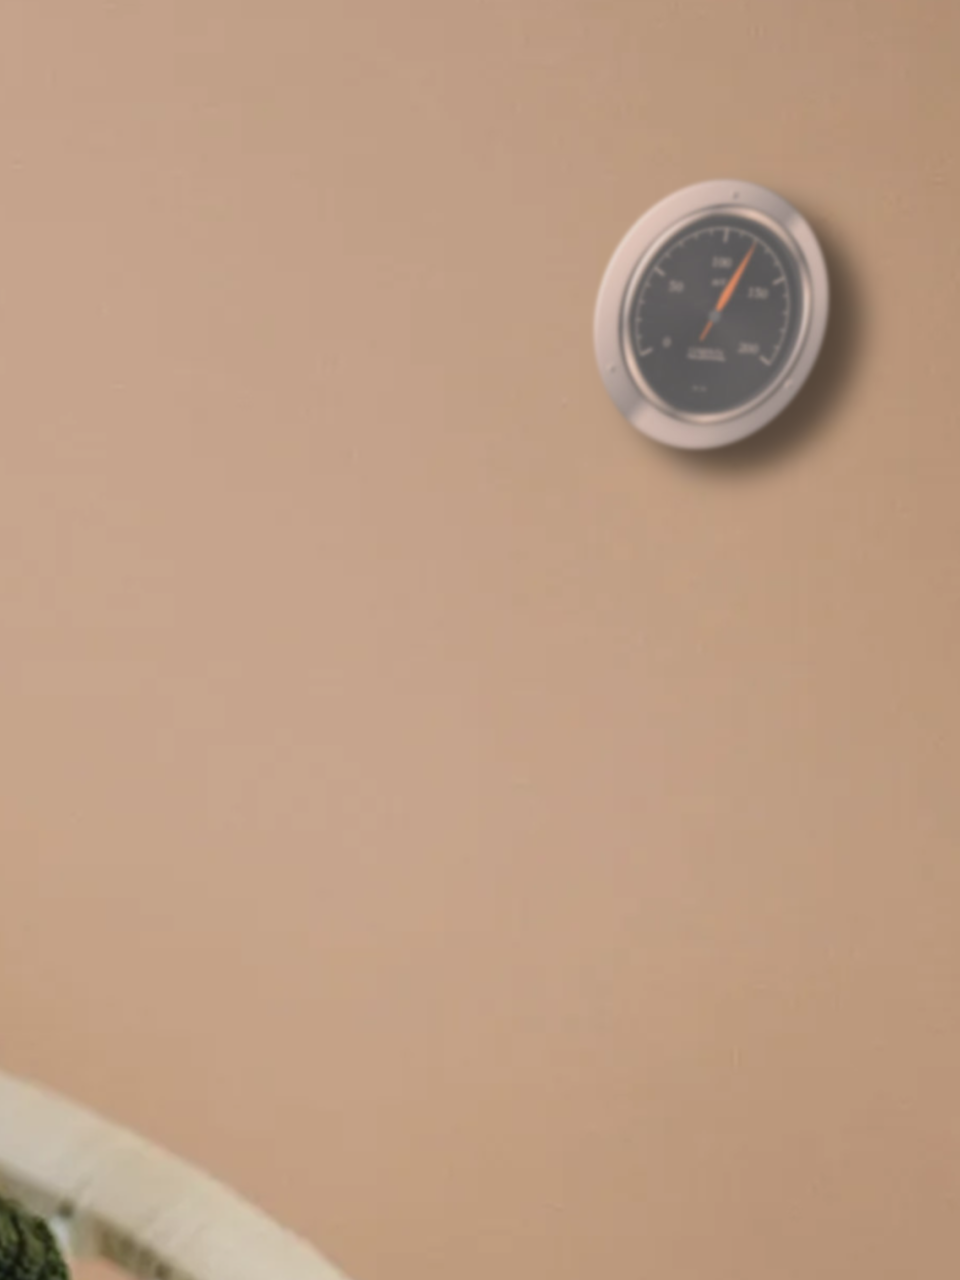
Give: 120,mV
